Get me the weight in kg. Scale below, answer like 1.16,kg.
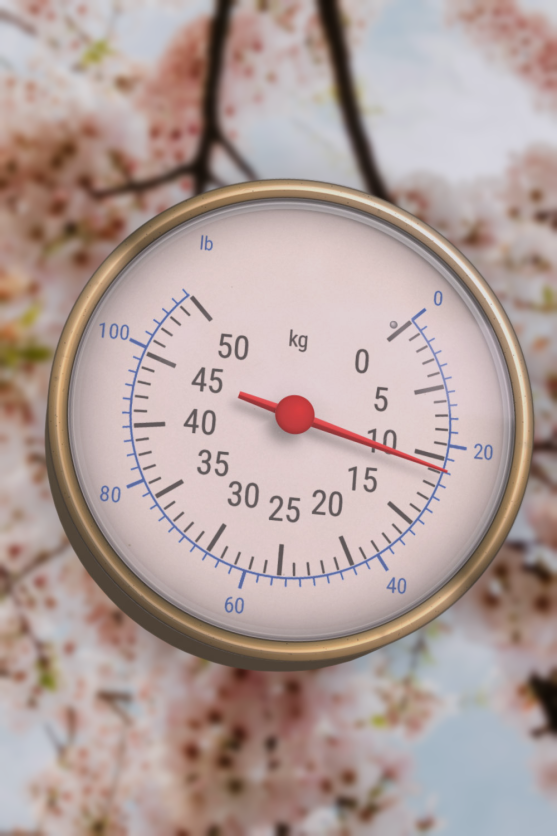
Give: 11,kg
